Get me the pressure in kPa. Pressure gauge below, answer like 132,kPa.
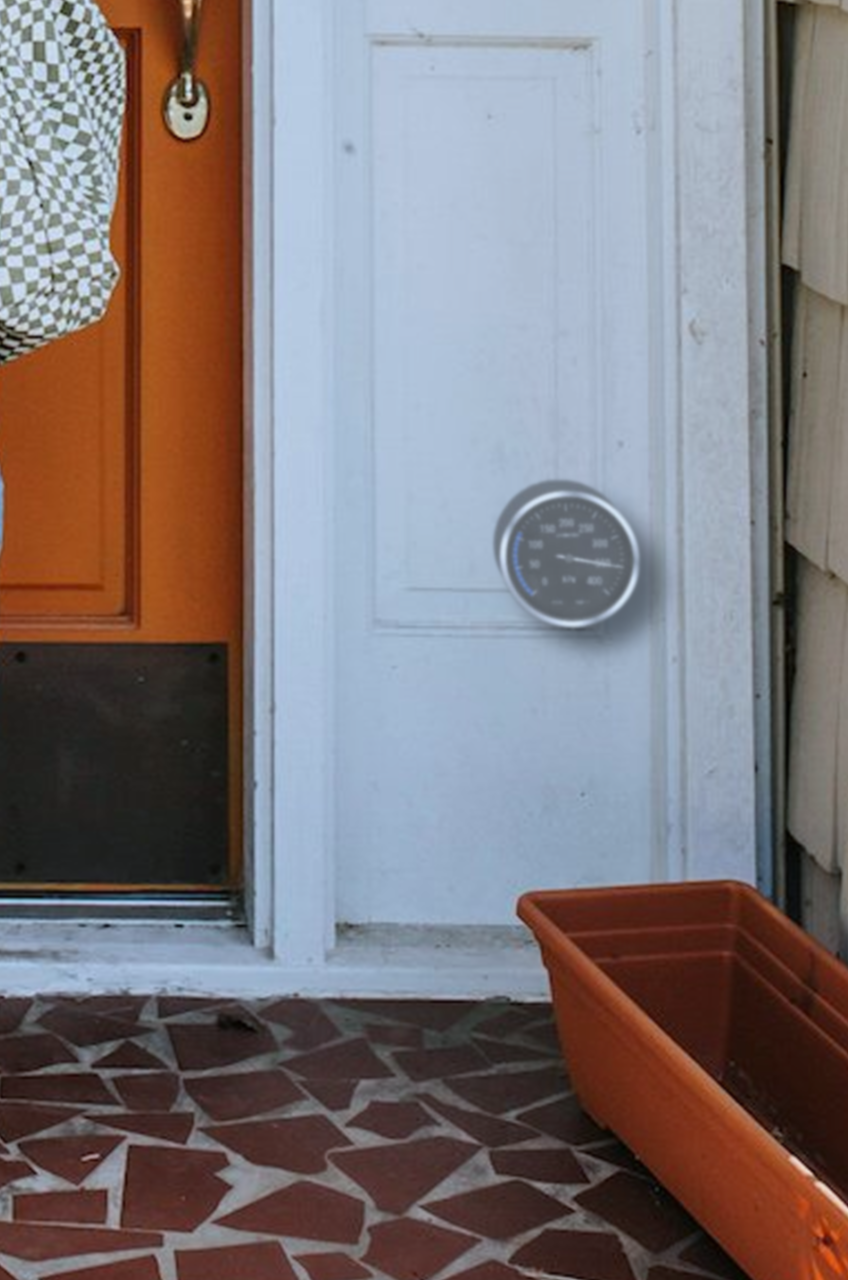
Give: 350,kPa
